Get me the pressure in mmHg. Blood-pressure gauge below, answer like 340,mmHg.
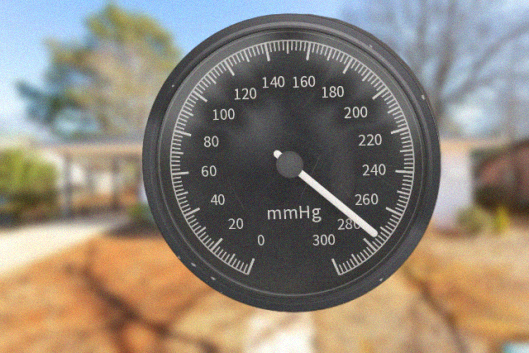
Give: 274,mmHg
